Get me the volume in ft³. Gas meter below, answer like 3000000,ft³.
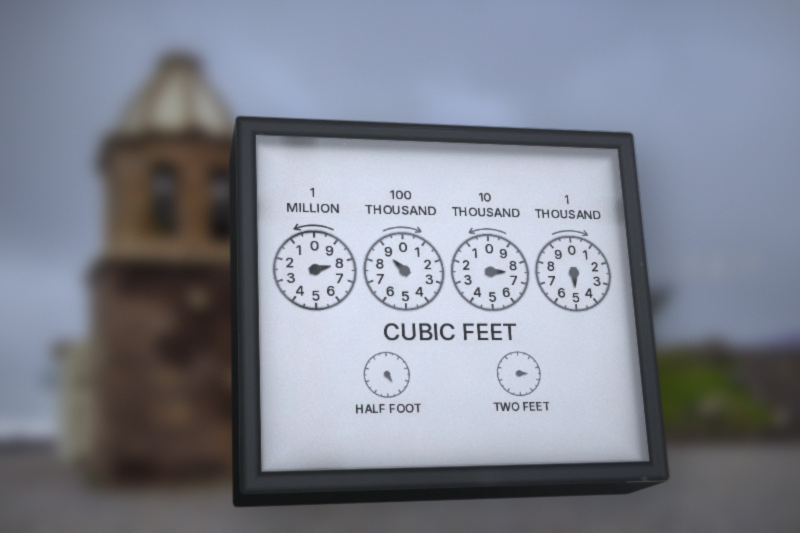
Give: 787500,ft³
